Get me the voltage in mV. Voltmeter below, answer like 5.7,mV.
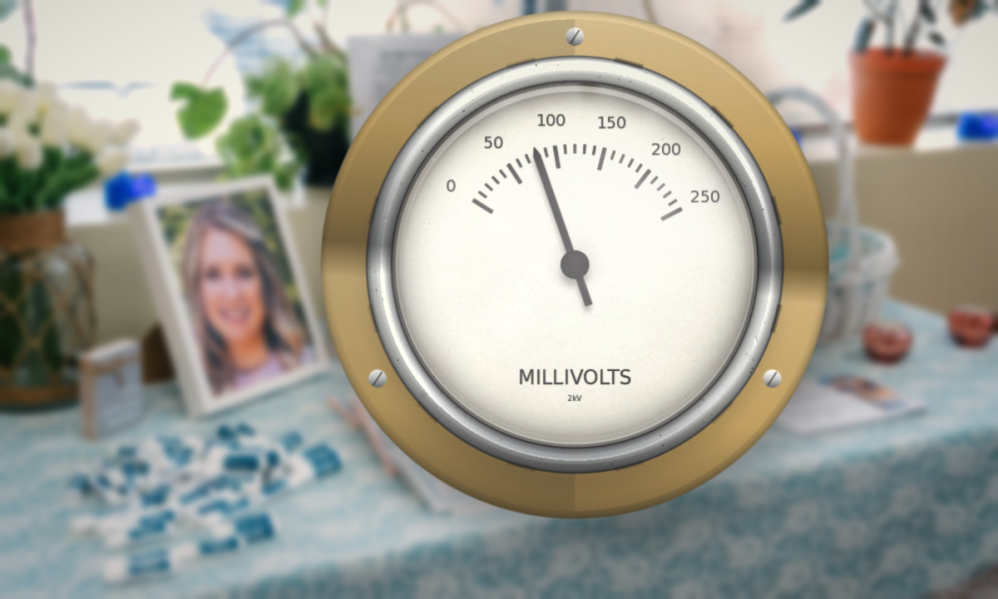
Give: 80,mV
